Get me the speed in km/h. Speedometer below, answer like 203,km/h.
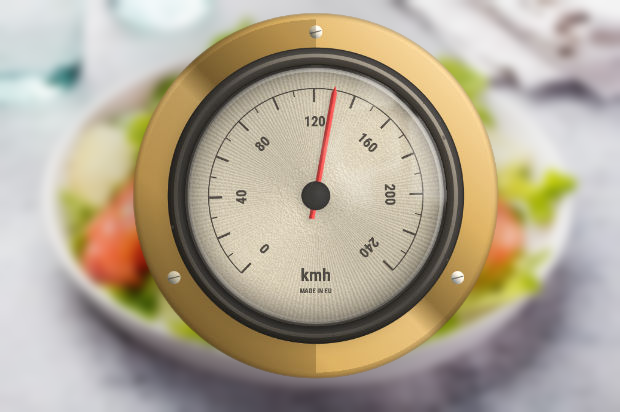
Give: 130,km/h
